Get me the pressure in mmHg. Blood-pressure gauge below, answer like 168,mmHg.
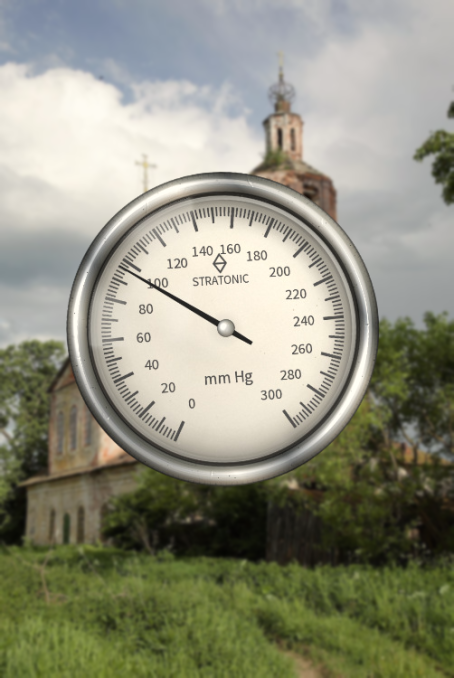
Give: 96,mmHg
